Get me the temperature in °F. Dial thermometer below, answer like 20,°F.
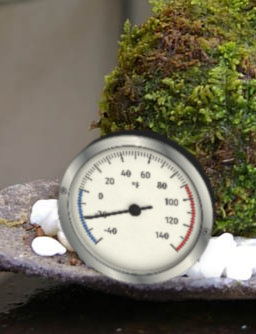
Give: -20,°F
